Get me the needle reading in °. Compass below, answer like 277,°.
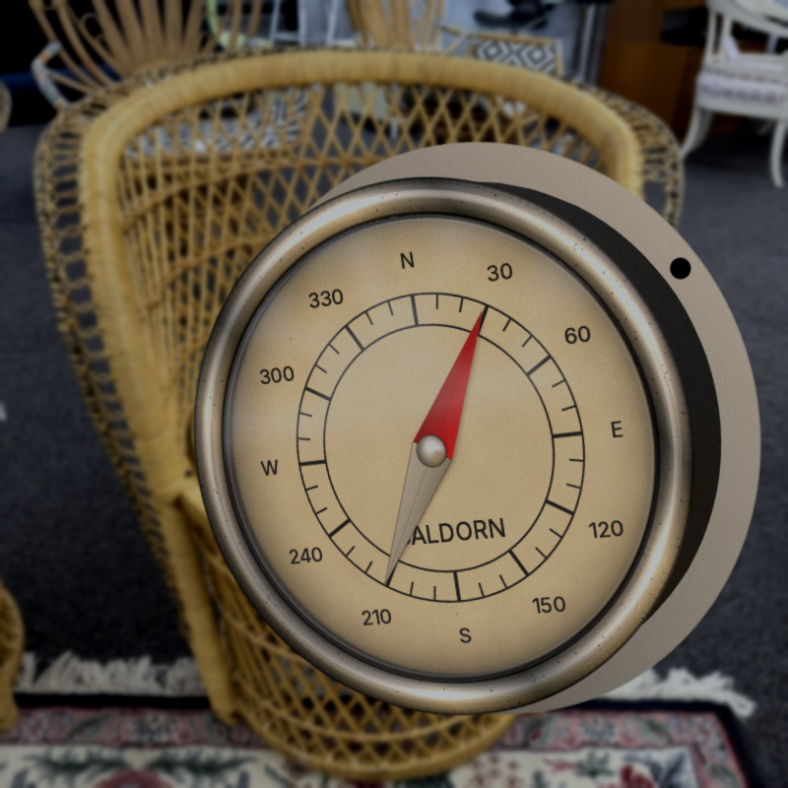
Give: 30,°
